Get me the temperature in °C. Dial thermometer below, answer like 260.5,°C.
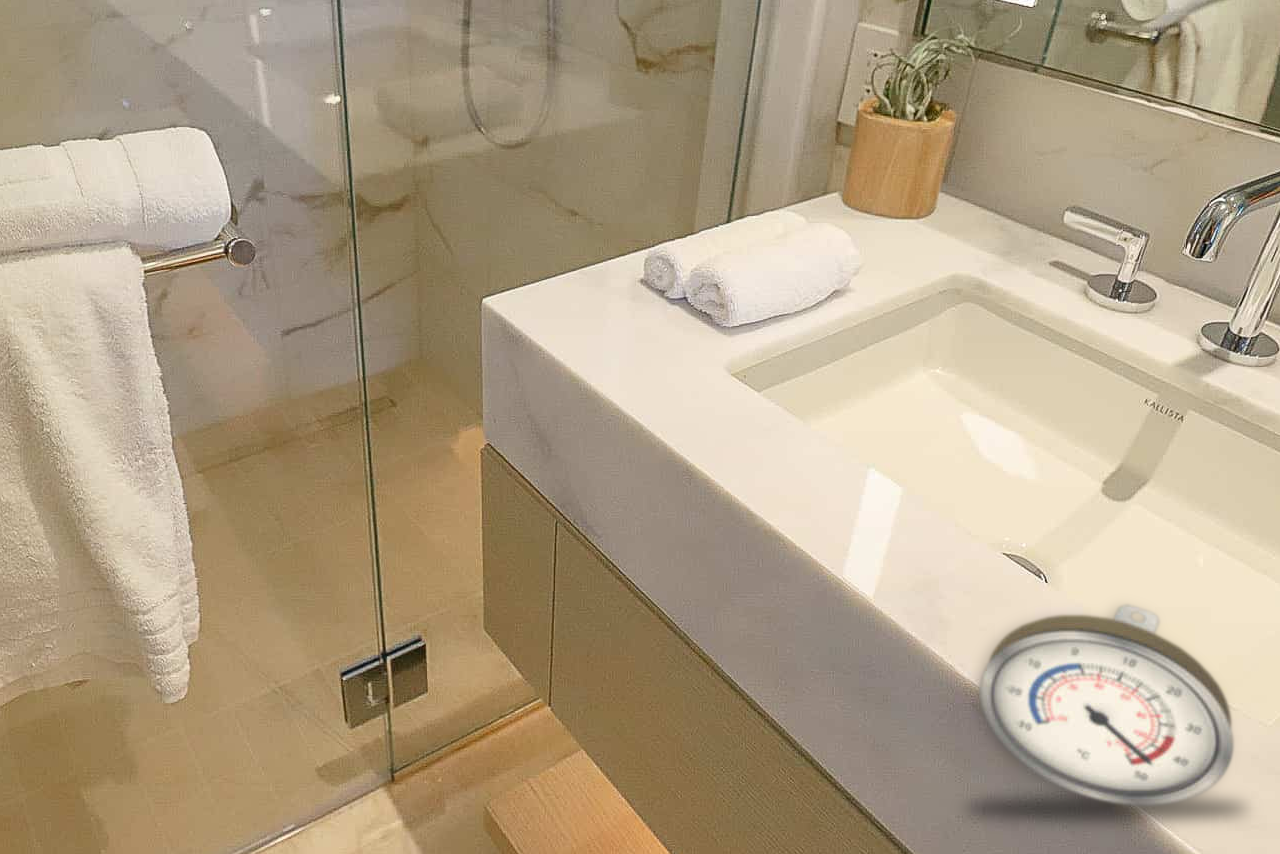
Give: 45,°C
